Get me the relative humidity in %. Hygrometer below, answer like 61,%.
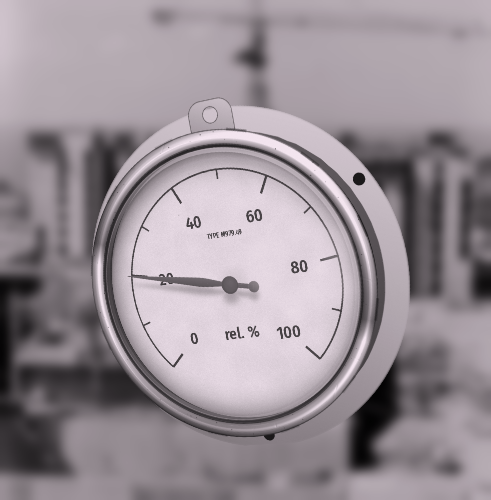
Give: 20,%
